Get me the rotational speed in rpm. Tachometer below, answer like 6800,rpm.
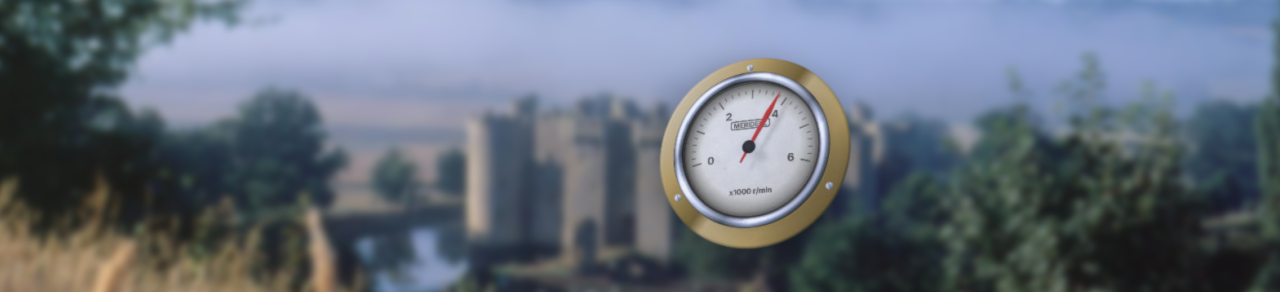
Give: 3800,rpm
